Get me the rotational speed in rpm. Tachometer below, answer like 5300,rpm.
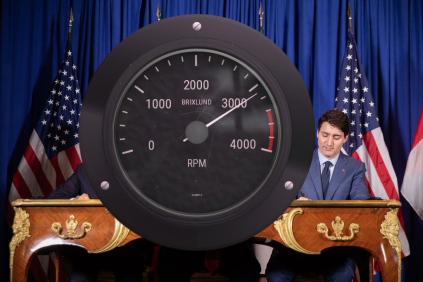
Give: 3100,rpm
